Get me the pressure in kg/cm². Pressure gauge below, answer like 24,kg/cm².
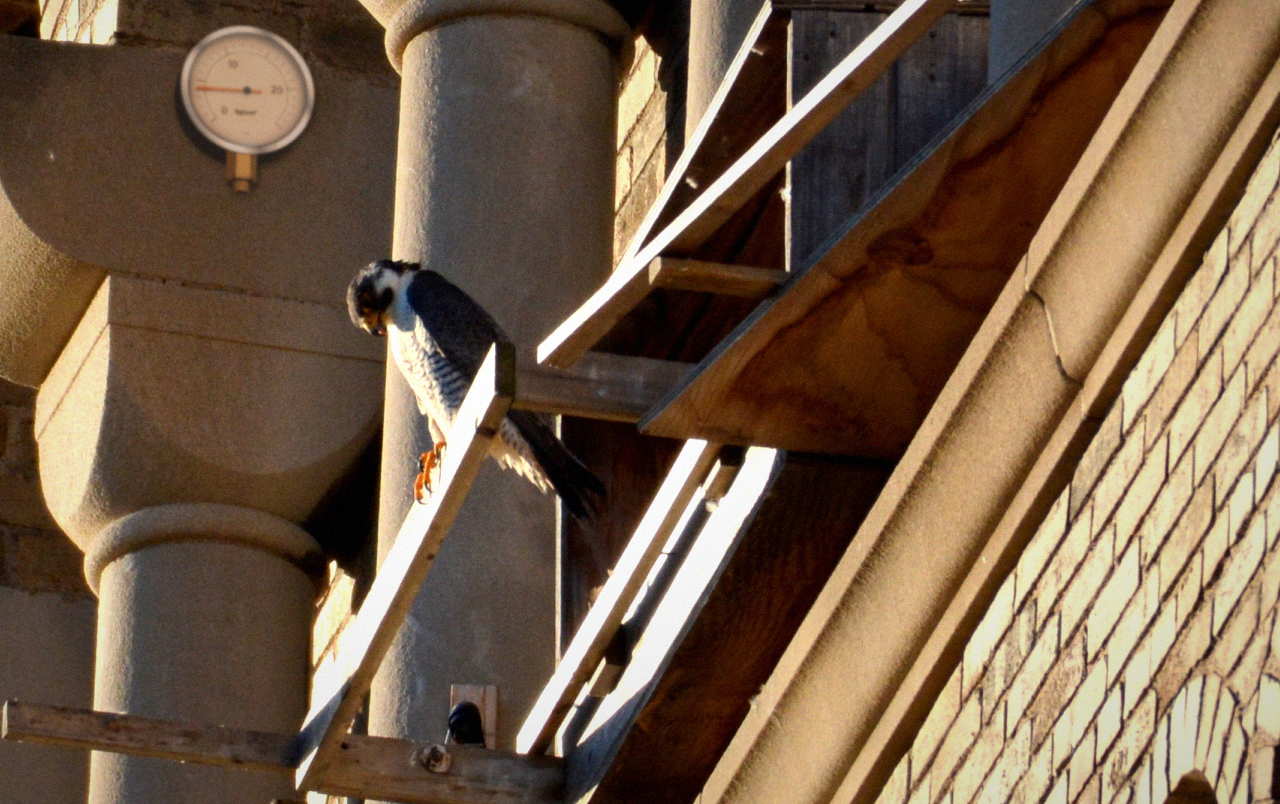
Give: 4,kg/cm²
